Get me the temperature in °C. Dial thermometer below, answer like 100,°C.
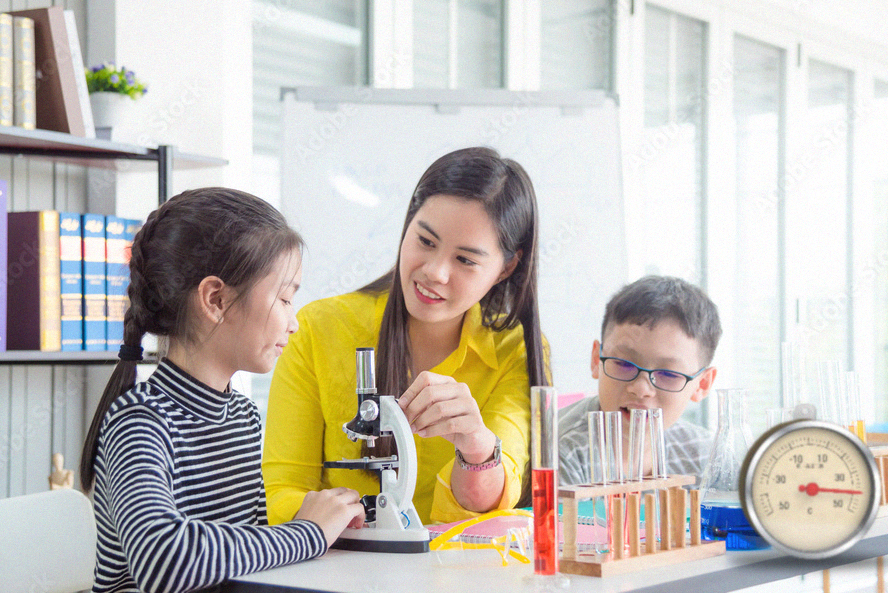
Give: 40,°C
